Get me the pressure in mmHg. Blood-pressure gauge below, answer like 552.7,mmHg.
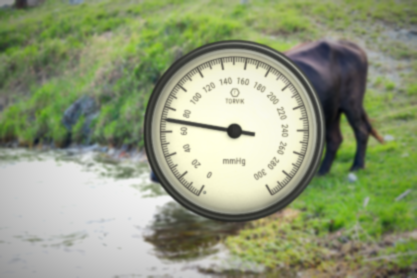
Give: 70,mmHg
